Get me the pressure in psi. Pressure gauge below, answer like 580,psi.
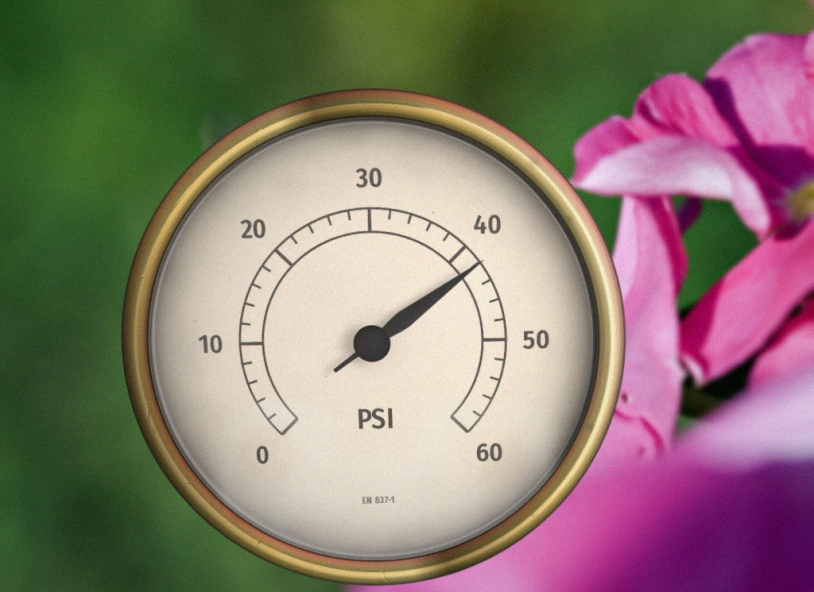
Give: 42,psi
